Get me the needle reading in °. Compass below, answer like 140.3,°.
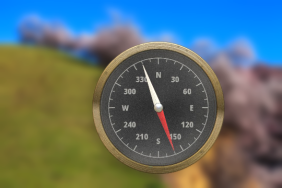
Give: 160,°
